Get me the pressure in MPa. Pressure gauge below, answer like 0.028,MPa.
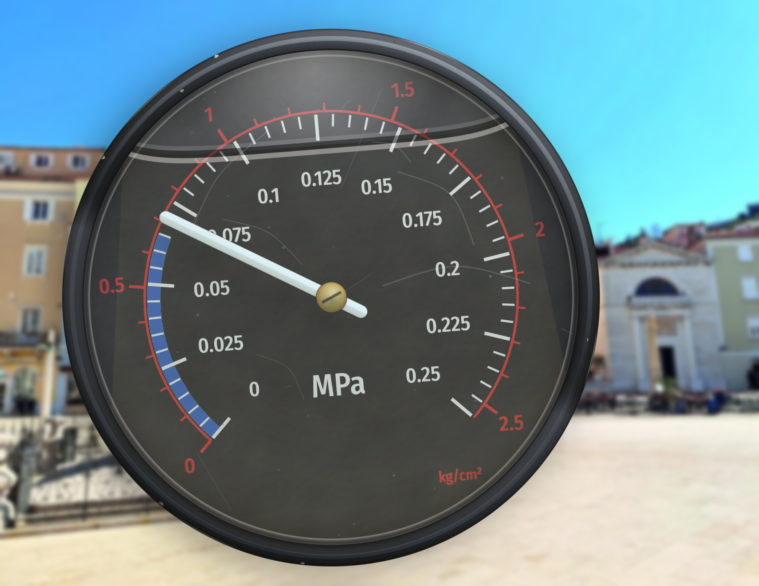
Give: 0.07,MPa
